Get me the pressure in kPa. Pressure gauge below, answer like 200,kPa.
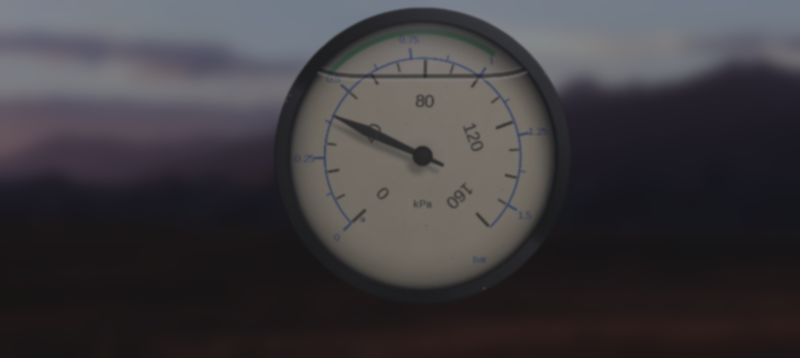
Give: 40,kPa
